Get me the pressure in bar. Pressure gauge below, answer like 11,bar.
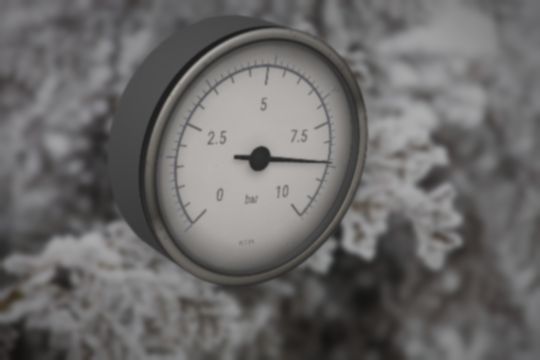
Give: 8.5,bar
